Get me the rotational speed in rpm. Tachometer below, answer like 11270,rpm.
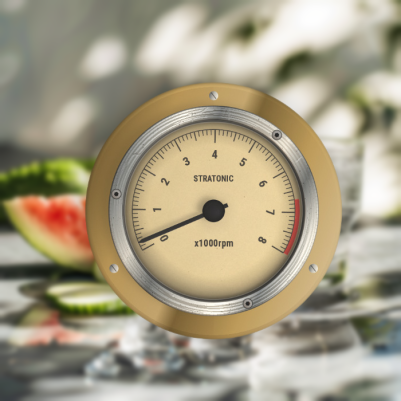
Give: 200,rpm
